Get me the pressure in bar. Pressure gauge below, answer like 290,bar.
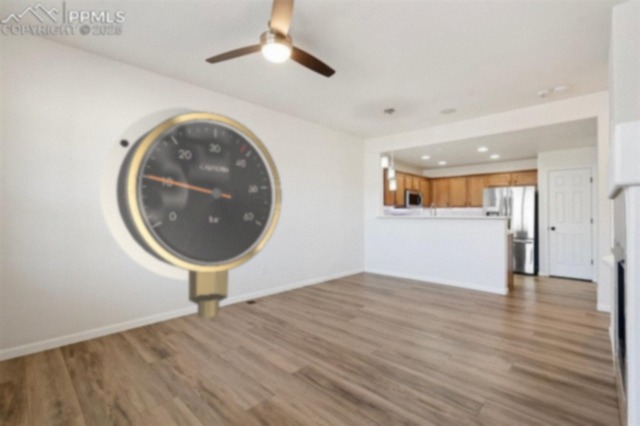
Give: 10,bar
